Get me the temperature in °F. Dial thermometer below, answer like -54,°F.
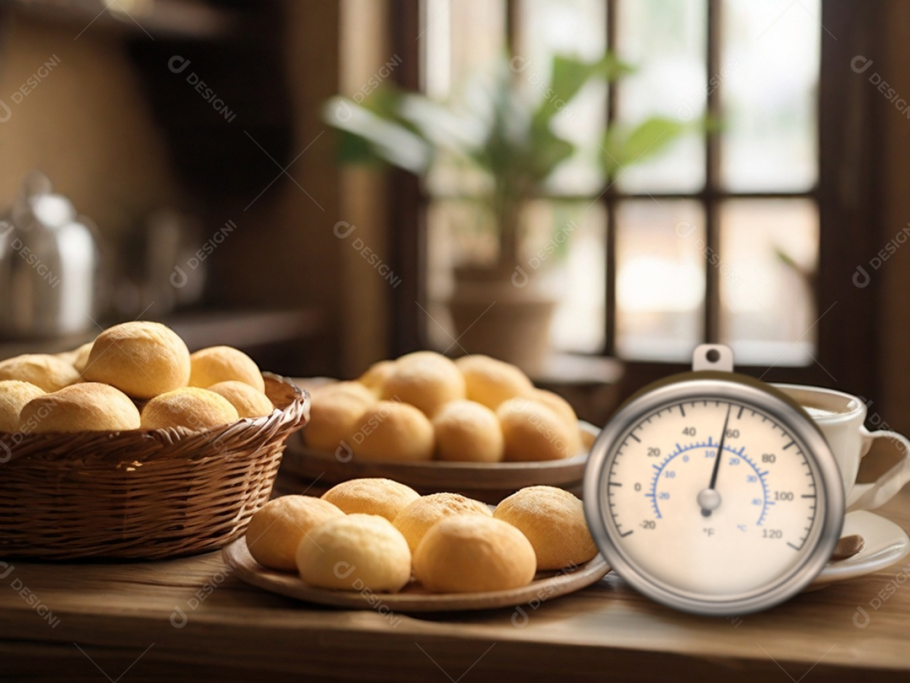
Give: 56,°F
